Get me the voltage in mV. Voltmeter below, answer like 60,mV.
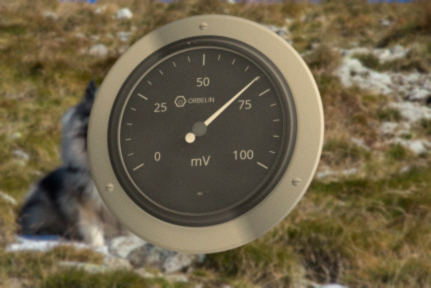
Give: 70,mV
